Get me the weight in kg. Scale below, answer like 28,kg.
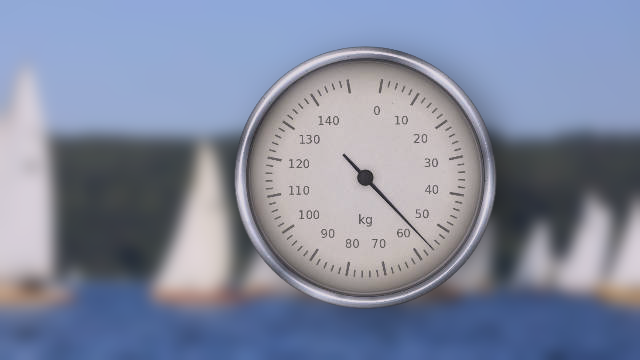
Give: 56,kg
